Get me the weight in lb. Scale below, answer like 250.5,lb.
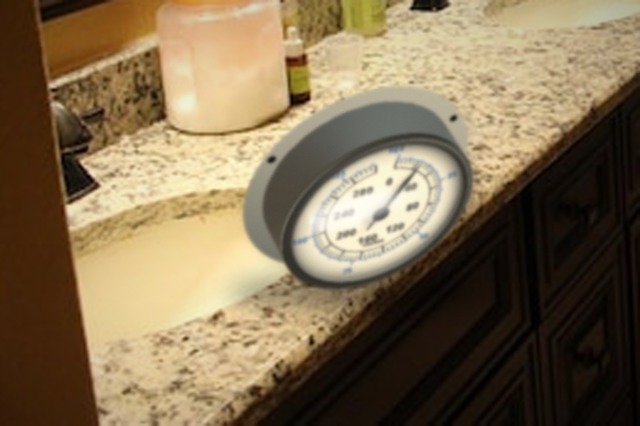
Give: 20,lb
